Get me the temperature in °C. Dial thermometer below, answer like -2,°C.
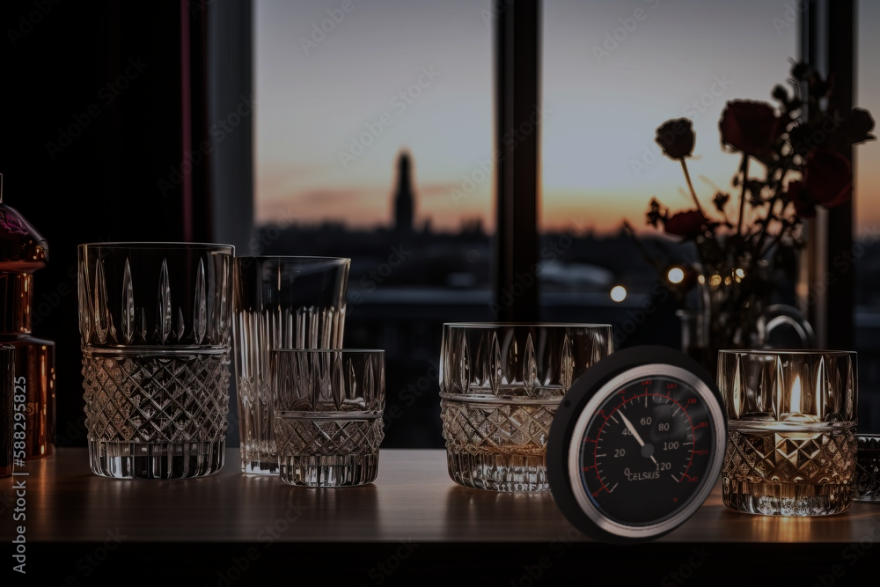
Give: 44,°C
